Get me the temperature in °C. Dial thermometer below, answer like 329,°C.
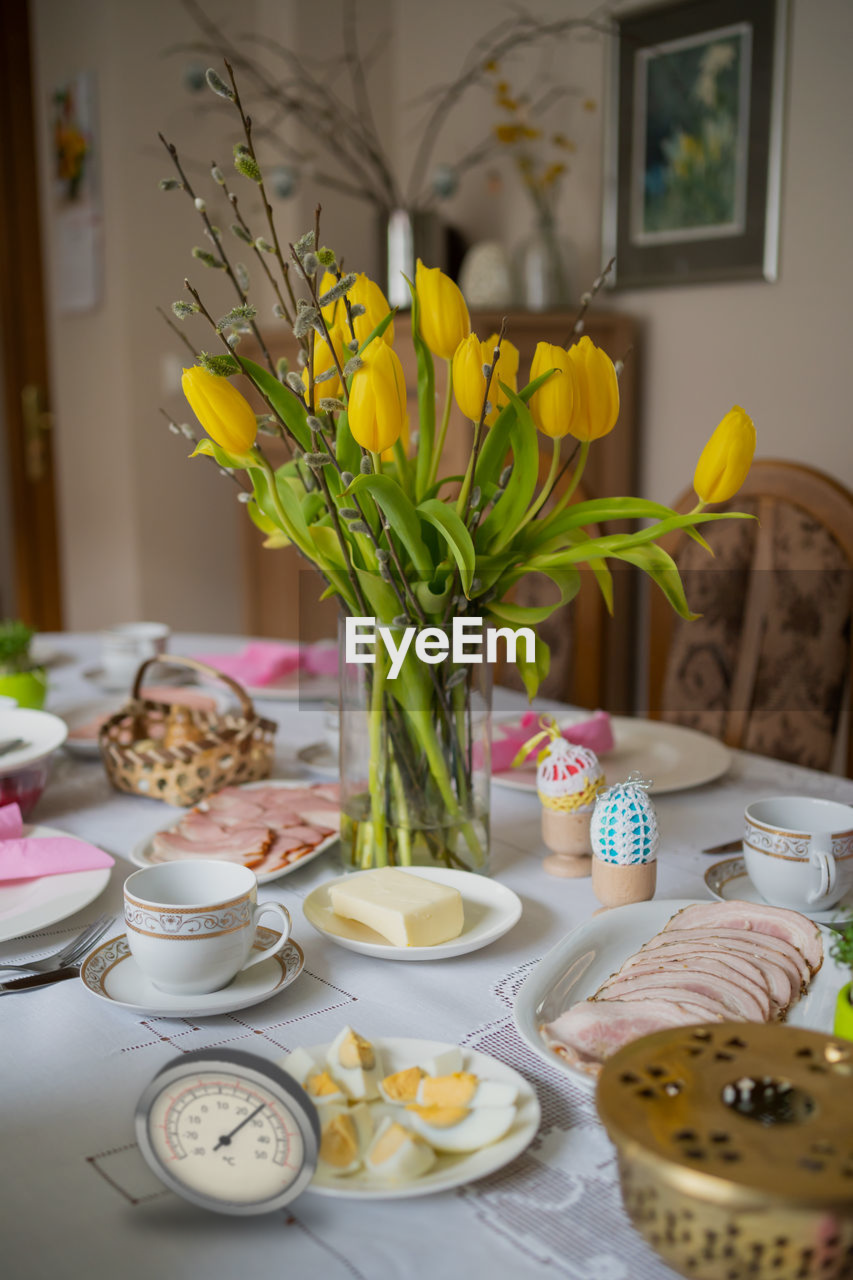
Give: 25,°C
